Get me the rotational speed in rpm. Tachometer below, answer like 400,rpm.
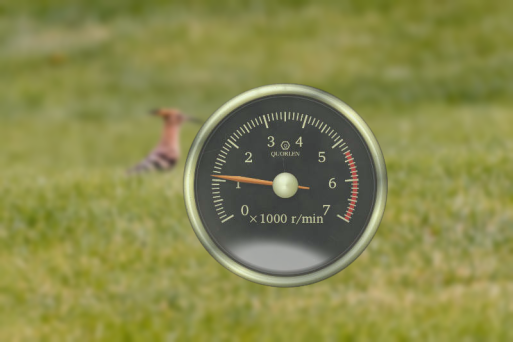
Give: 1100,rpm
